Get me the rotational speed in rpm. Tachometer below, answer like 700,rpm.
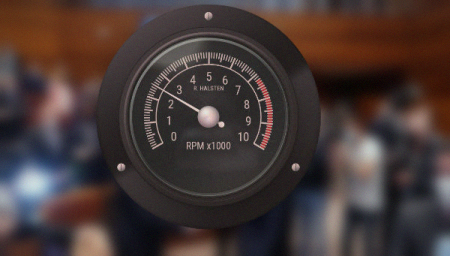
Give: 2500,rpm
